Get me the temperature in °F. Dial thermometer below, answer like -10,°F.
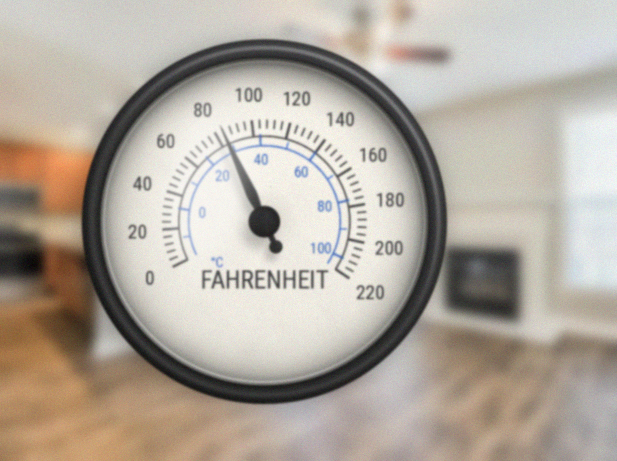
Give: 84,°F
